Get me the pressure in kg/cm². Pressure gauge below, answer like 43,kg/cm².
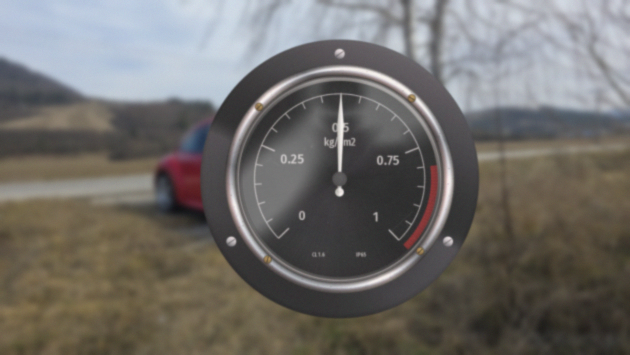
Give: 0.5,kg/cm²
